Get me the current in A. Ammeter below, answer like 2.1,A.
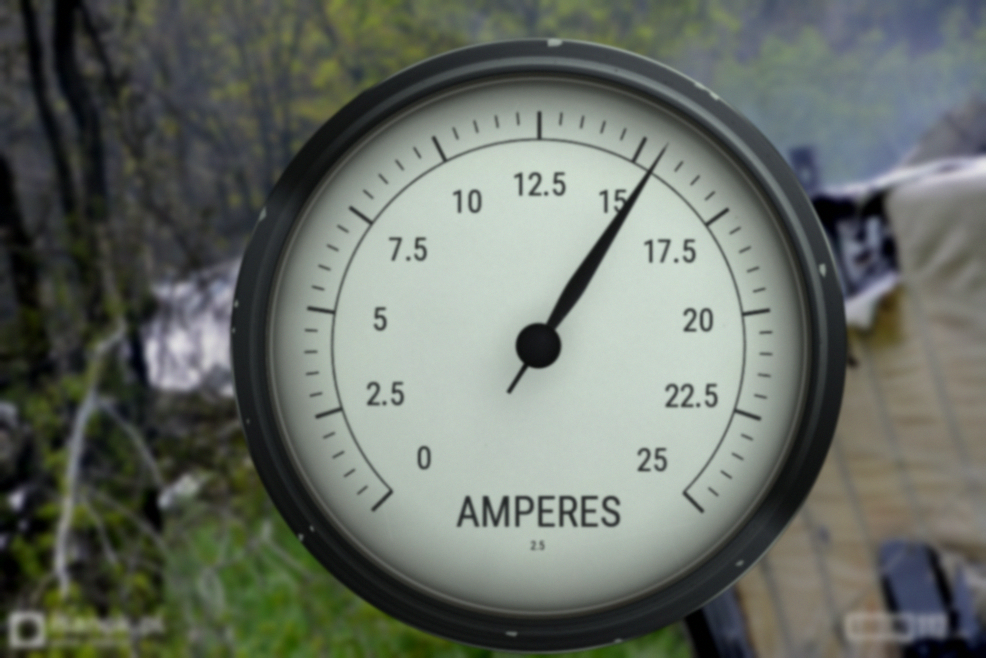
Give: 15.5,A
